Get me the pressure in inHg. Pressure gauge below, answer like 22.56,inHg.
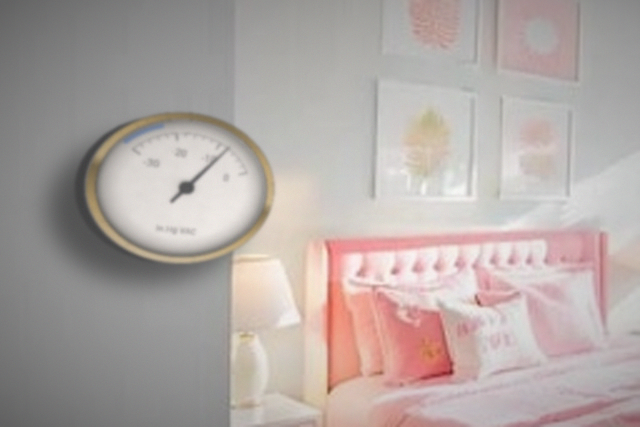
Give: -8,inHg
